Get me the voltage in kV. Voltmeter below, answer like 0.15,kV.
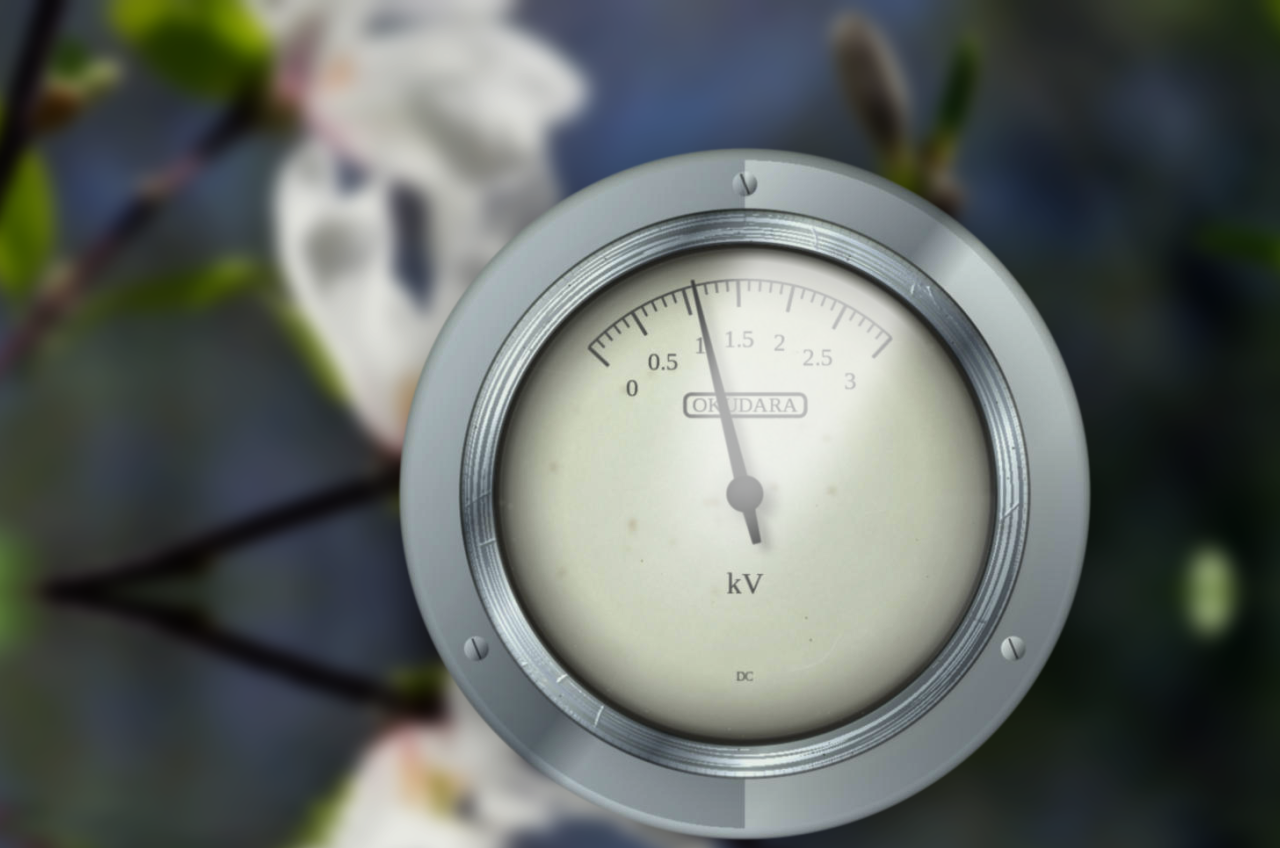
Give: 1.1,kV
